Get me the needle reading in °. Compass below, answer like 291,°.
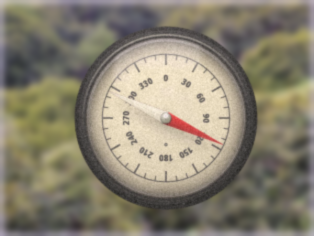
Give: 115,°
